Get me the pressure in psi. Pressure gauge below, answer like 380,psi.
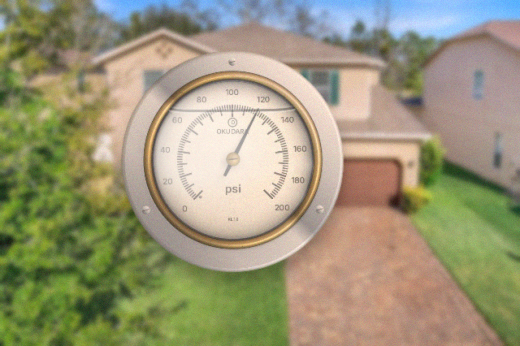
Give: 120,psi
